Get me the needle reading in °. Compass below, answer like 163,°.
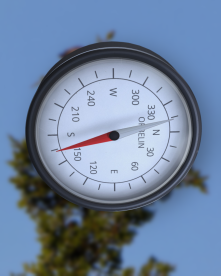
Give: 165,°
